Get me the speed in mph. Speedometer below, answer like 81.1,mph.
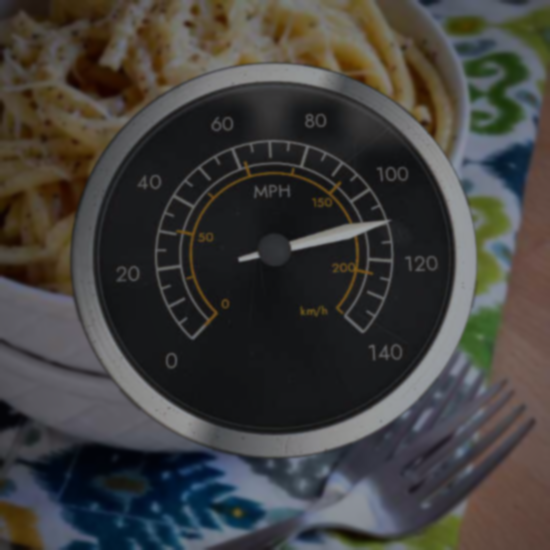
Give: 110,mph
